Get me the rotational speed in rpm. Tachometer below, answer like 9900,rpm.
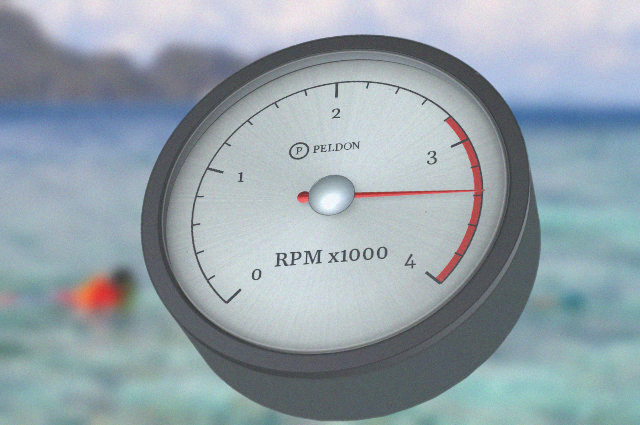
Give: 3400,rpm
